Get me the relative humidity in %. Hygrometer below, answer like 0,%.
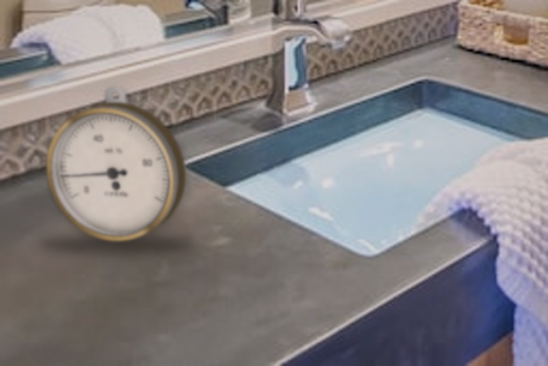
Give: 10,%
